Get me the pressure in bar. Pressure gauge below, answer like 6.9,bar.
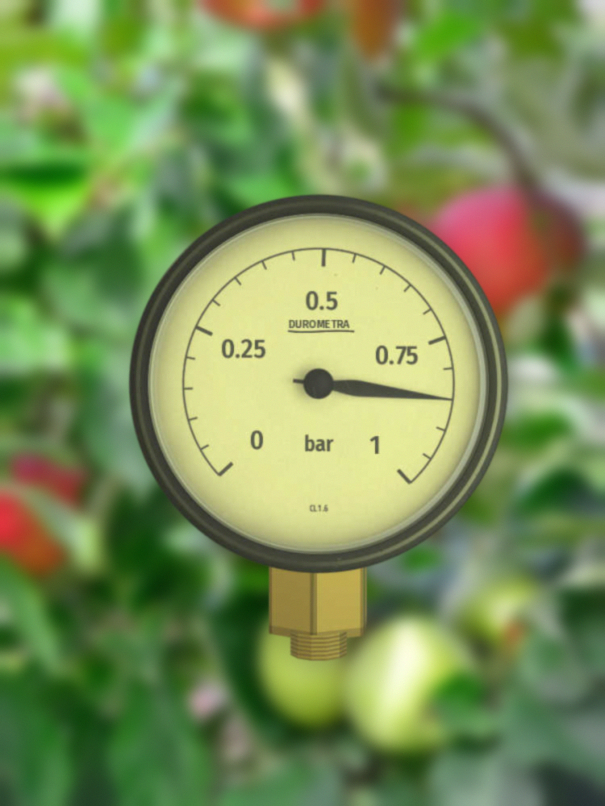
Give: 0.85,bar
